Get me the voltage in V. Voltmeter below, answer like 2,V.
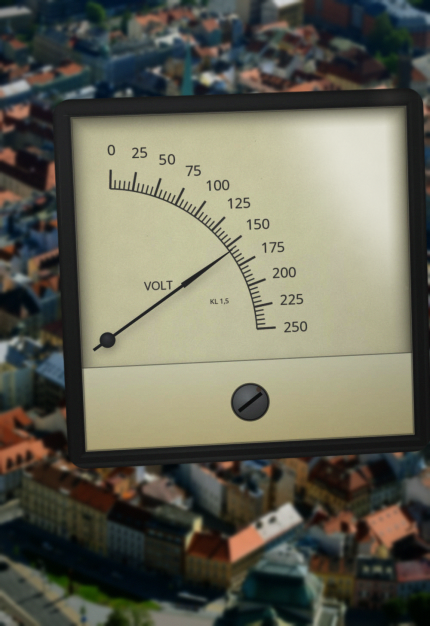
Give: 155,V
